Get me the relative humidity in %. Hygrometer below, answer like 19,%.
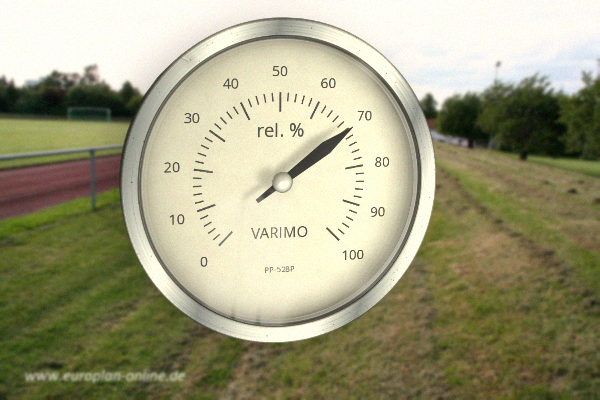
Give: 70,%
